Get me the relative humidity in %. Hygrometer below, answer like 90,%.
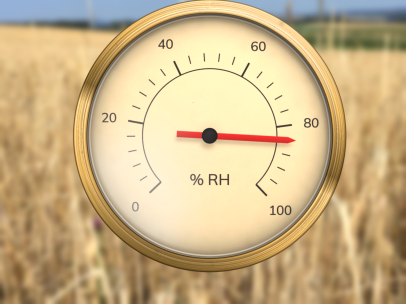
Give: 84,%
